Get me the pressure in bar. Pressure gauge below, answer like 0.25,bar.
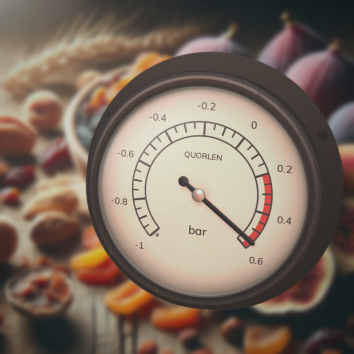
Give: 0.55,bar
